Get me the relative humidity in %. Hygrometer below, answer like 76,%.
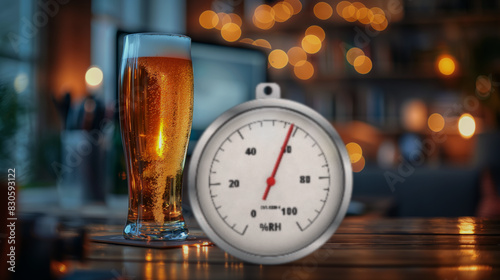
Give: 58,%
